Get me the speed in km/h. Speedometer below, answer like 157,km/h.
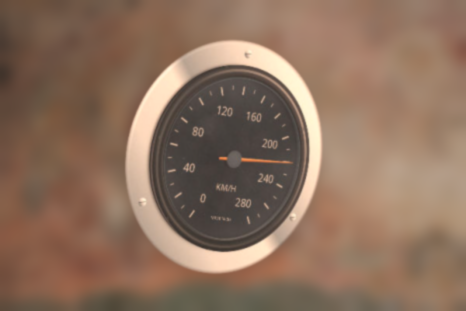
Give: 220,km/h
